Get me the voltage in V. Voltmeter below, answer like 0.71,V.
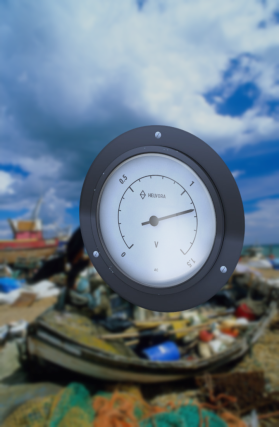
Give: 1.15,V
